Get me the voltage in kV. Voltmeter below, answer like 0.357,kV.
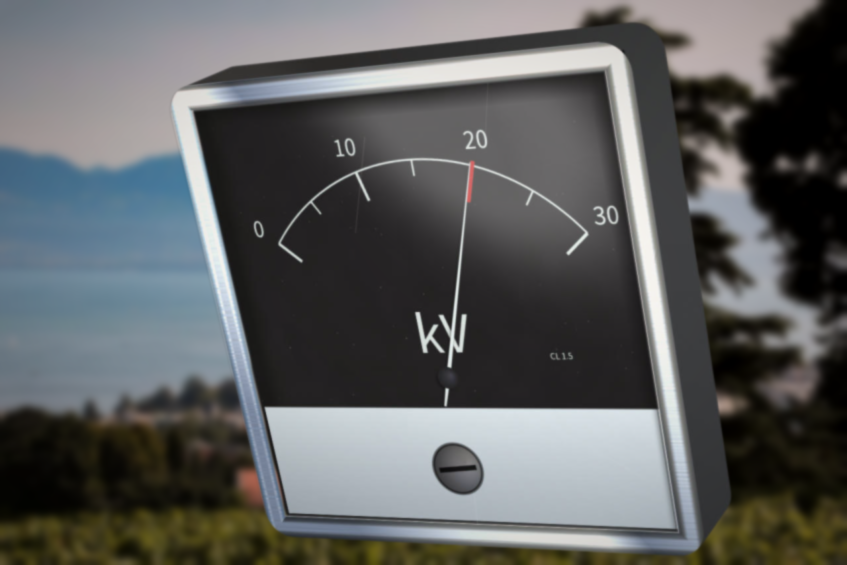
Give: 20,kV
